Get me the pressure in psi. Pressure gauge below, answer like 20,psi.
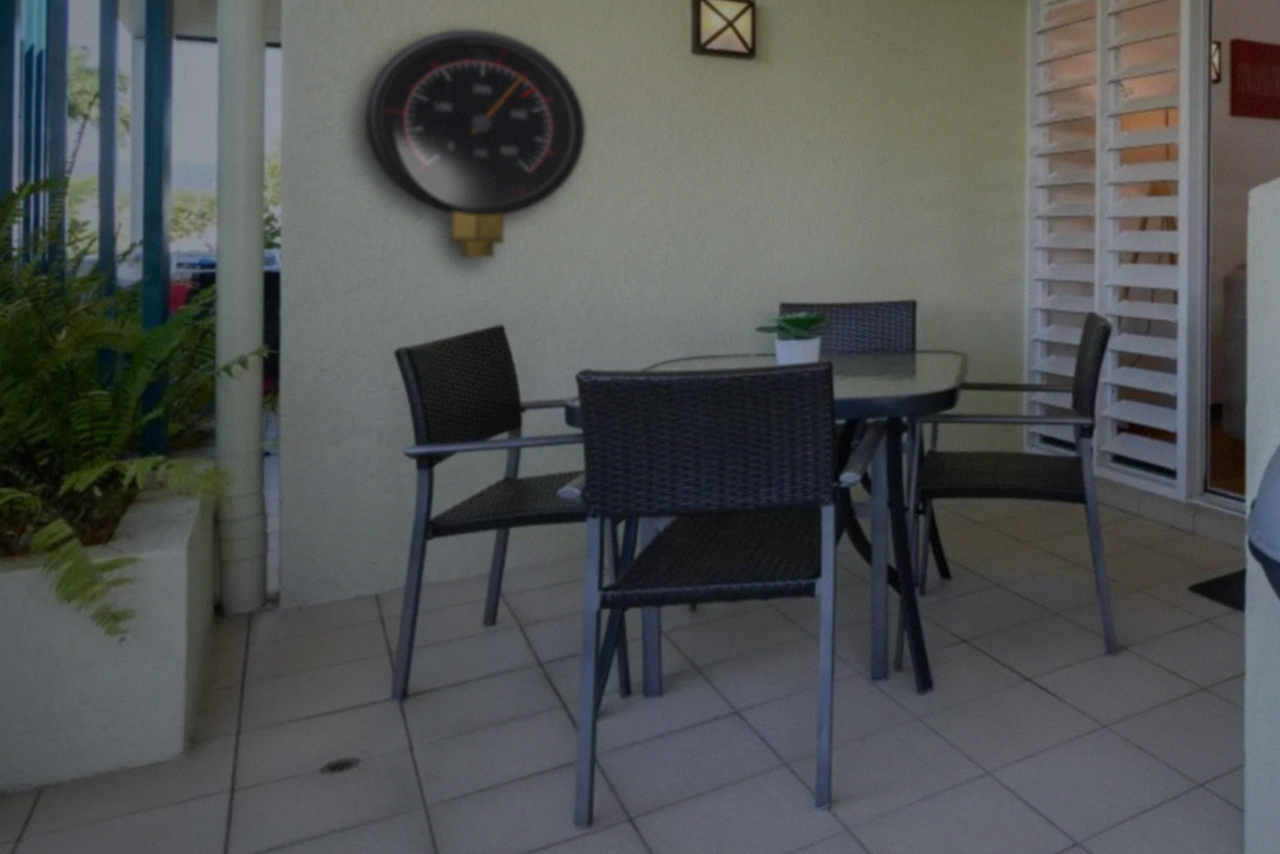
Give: 250,psi
